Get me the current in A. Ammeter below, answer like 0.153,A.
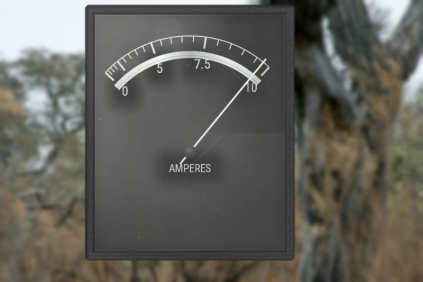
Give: 9.75,A
